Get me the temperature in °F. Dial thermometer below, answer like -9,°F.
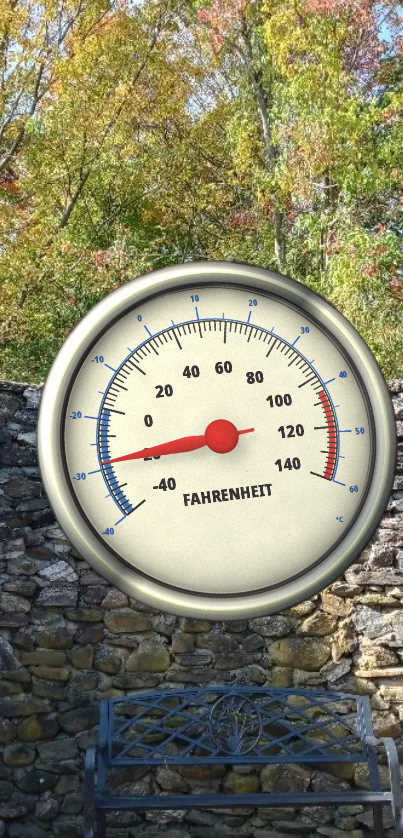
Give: -20,°F
